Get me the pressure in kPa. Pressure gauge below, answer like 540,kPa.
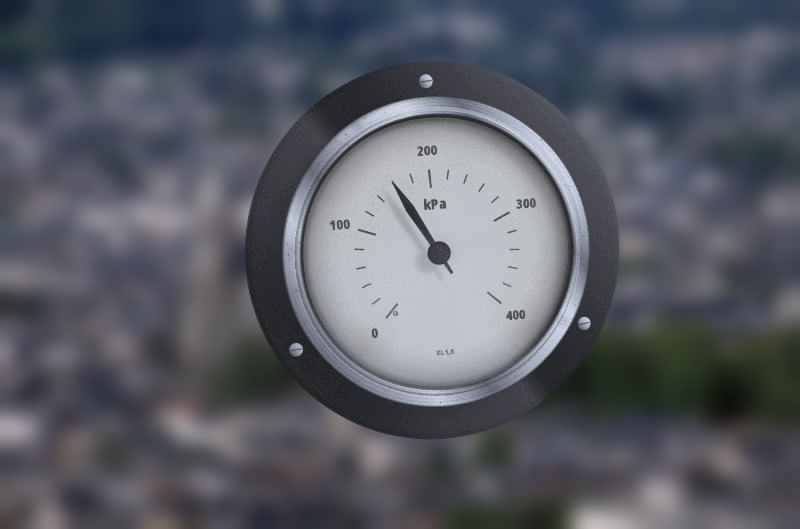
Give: 160,kPa
